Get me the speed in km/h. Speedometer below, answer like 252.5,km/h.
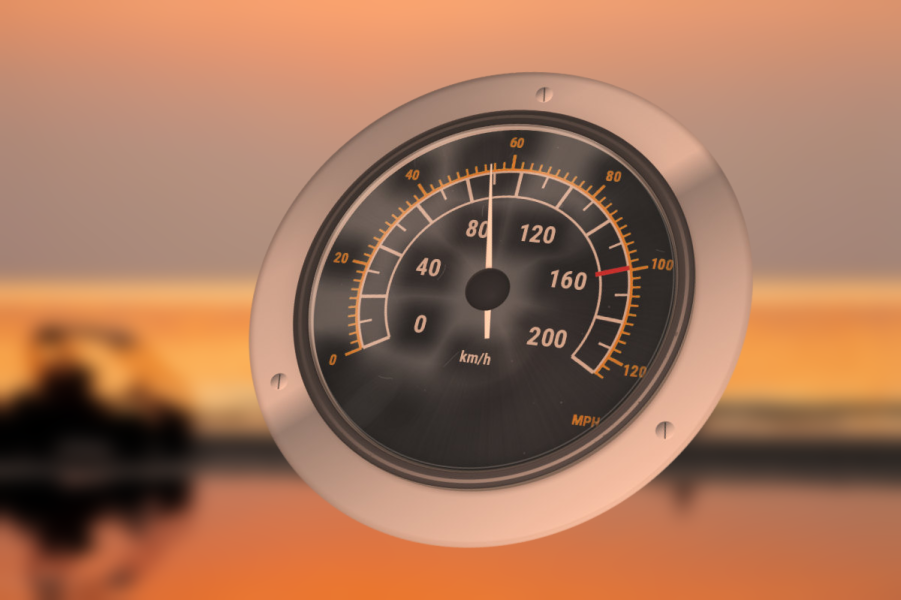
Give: 90,km/h
